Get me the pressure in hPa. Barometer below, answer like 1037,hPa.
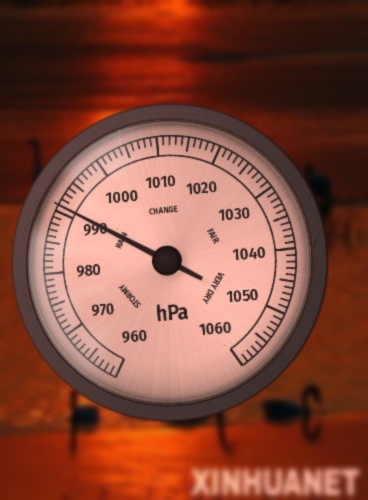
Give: 991,hPa
